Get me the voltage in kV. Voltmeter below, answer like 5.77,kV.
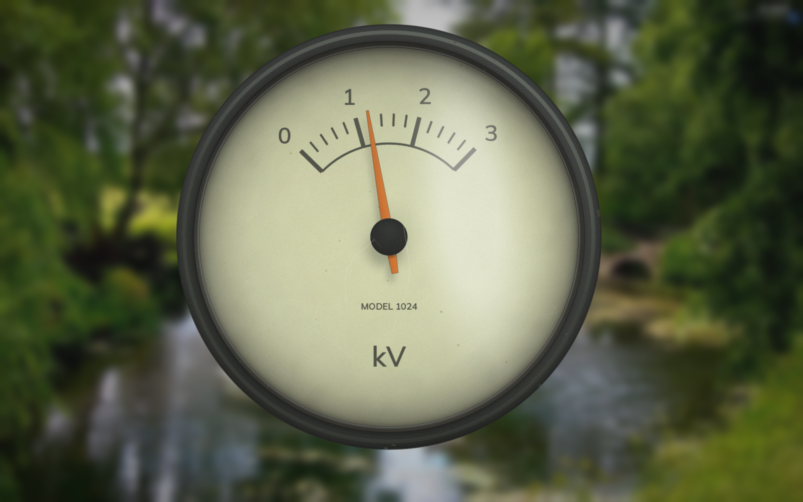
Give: 1.2,kV
